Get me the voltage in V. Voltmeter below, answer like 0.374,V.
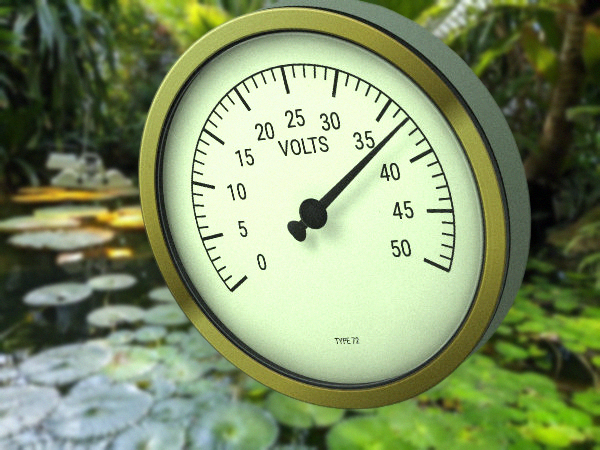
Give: 37,V
